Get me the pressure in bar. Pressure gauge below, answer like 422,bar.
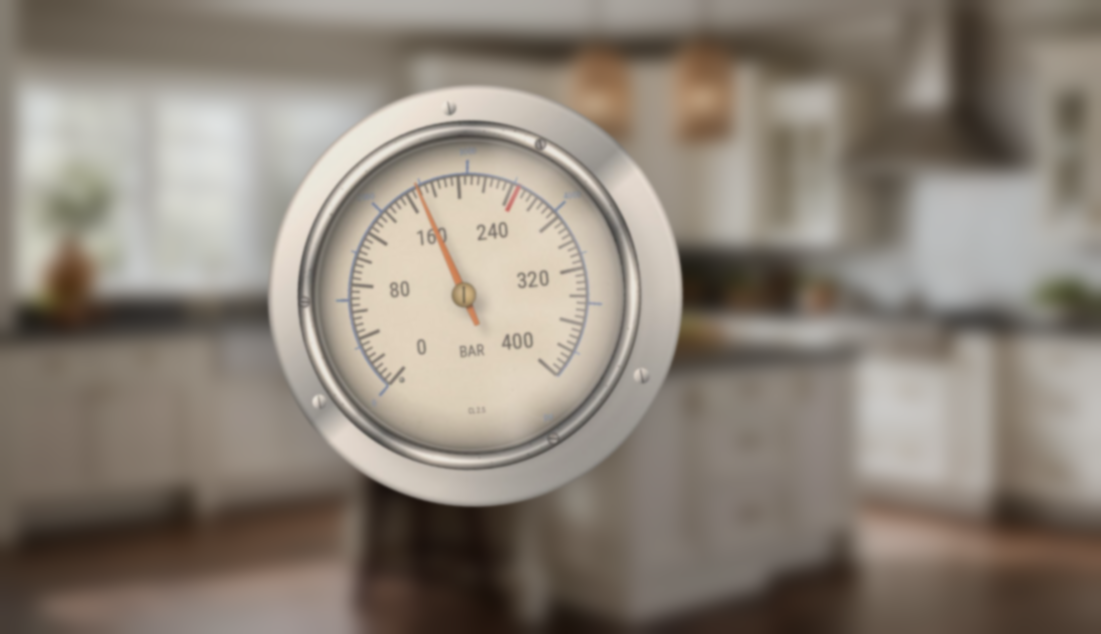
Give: 170,bar
